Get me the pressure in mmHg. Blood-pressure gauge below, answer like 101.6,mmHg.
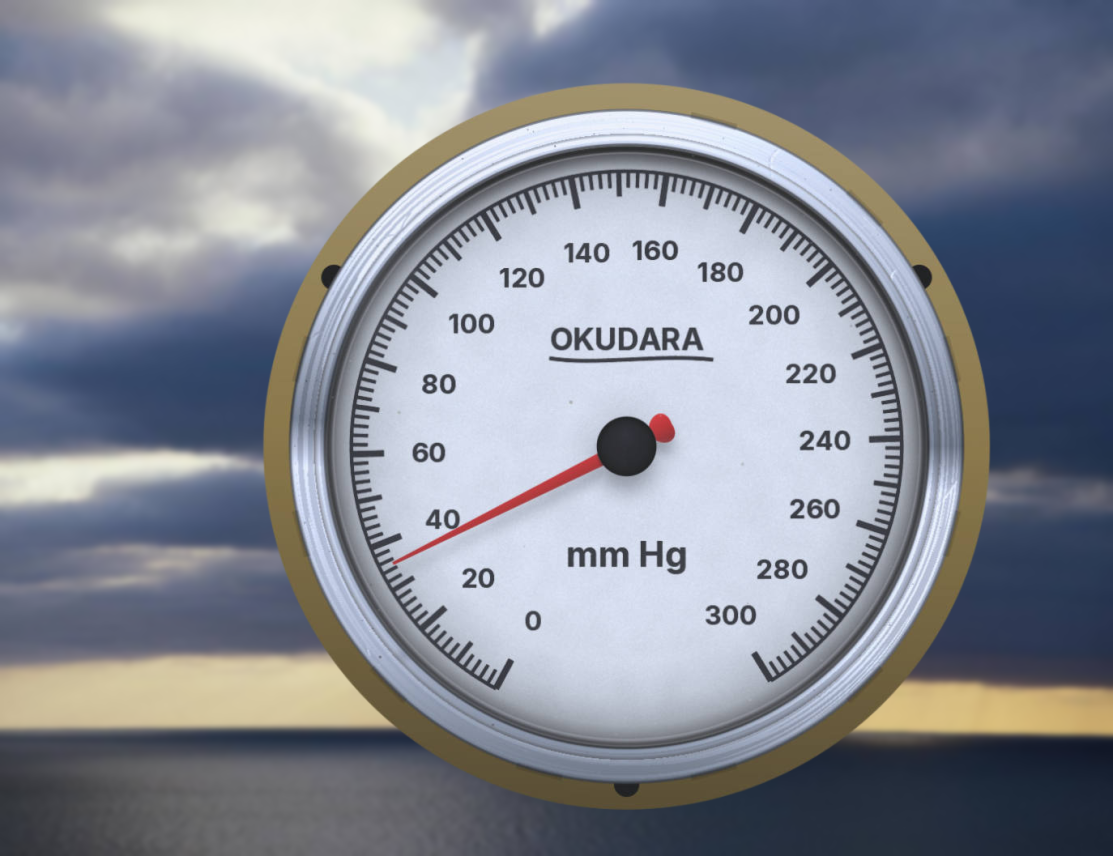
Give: 35,mmHg
